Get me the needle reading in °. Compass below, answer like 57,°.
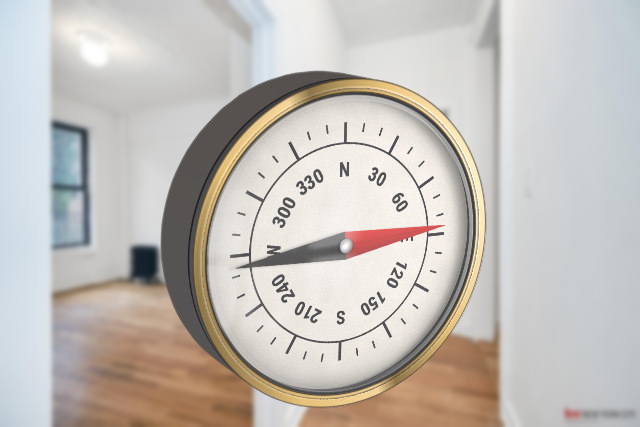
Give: 85,°
